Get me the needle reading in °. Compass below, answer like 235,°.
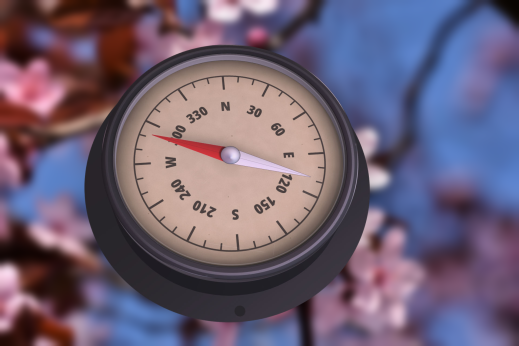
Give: 290,°
